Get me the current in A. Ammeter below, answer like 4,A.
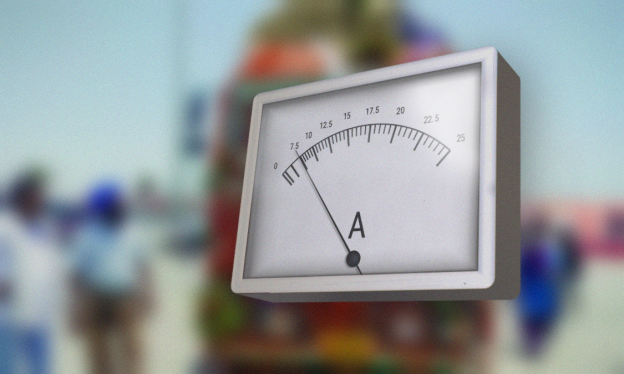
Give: 7.5,A
